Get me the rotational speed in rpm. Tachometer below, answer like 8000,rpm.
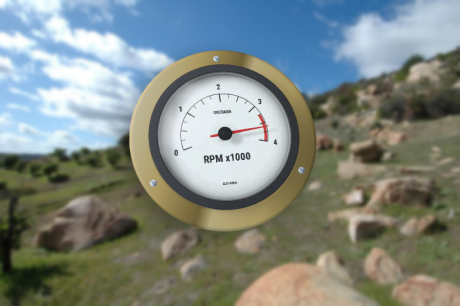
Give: 3625,rpm
